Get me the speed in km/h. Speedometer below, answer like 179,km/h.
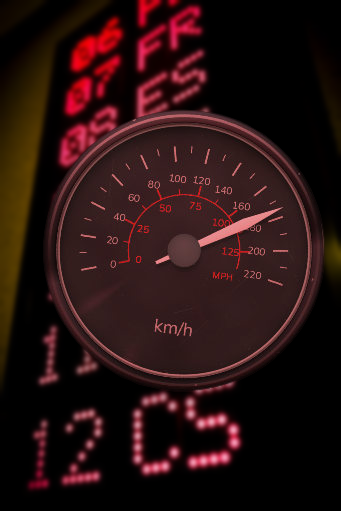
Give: 175,km/h
